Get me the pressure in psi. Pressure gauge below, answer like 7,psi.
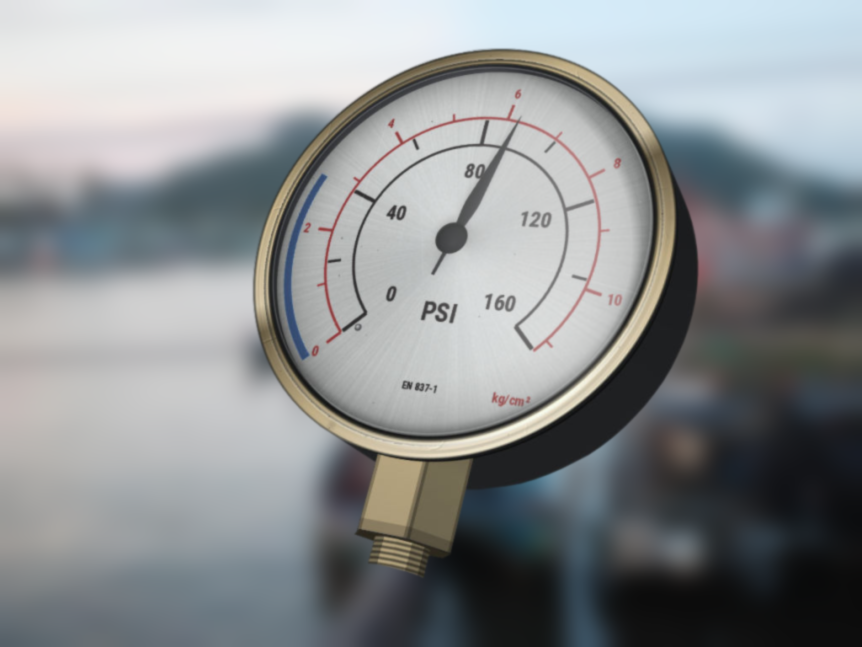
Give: 90,psi
